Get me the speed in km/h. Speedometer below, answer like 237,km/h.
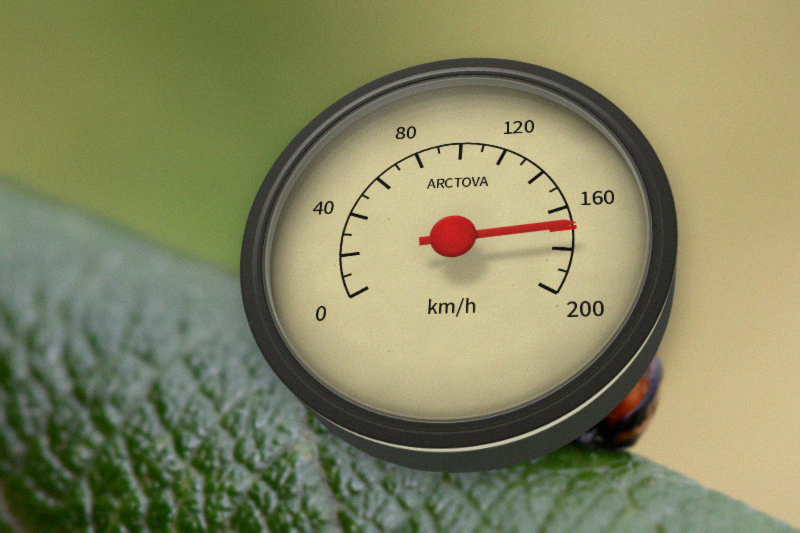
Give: 170,km/h
